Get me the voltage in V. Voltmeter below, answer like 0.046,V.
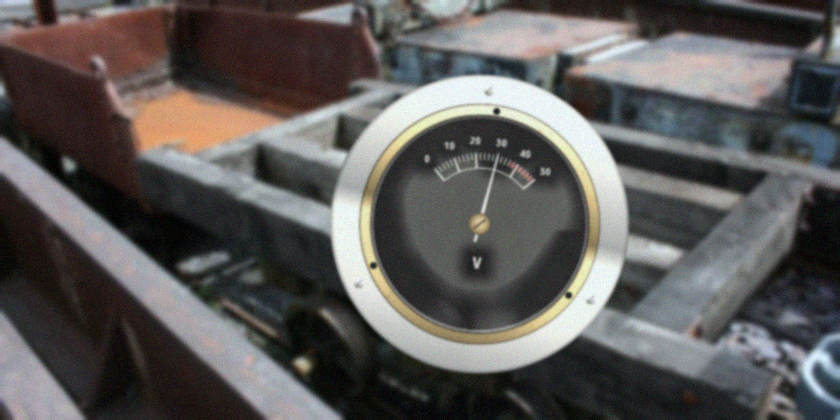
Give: 30,V
